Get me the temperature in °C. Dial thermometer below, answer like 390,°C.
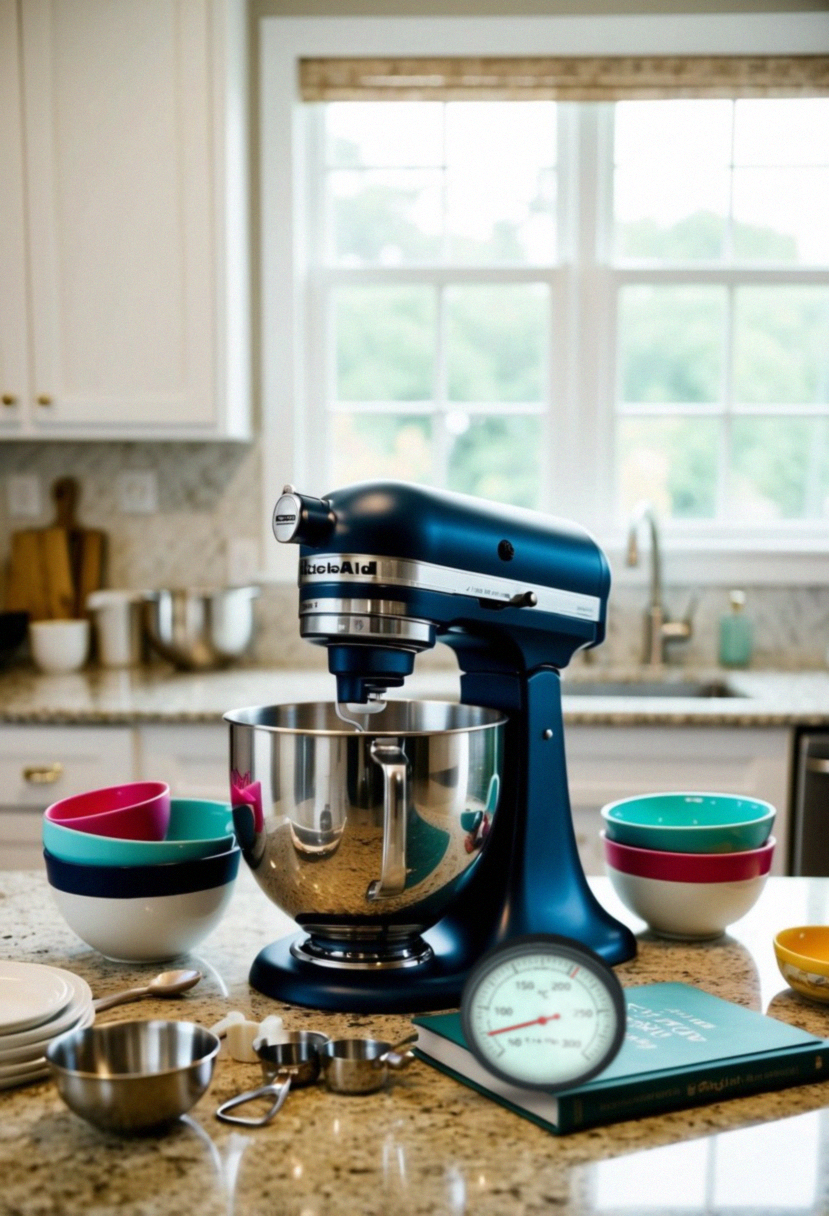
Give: 75,°C
